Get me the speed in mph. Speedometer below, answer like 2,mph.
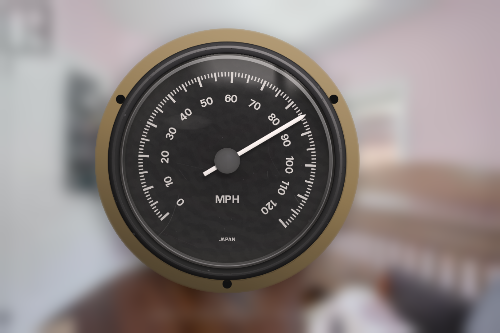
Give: 85,mph
